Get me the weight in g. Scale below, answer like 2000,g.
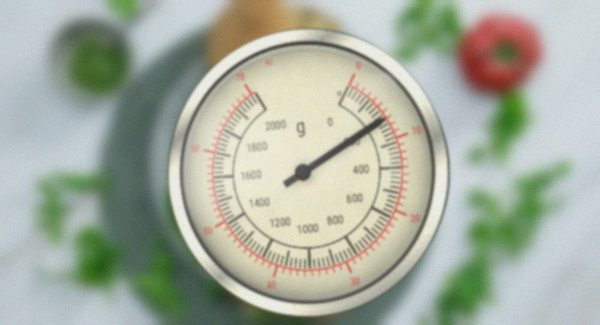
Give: 200,g
